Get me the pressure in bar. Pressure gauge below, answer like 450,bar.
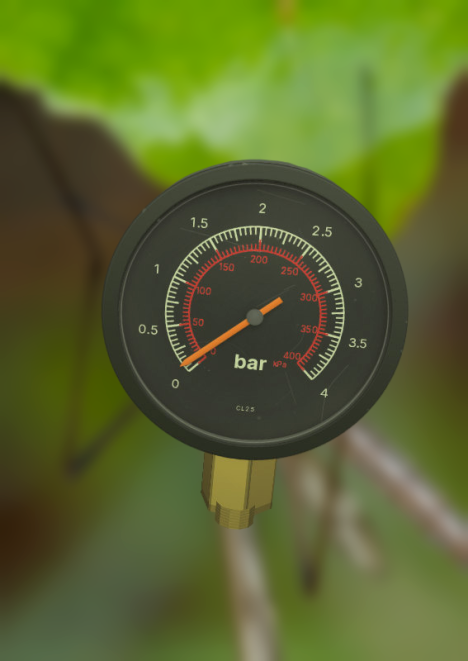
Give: 0.1,bar
